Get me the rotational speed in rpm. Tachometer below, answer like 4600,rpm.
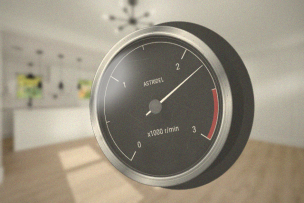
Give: 2250,rpm
